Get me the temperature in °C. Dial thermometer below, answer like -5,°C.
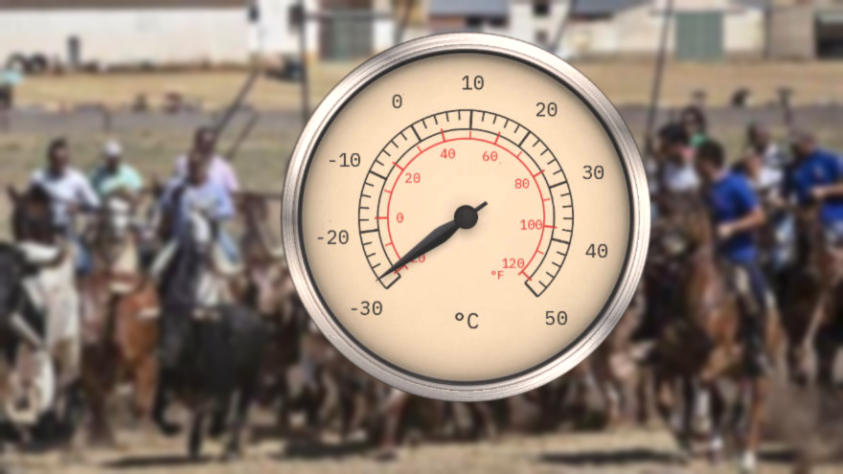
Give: -28,°C
